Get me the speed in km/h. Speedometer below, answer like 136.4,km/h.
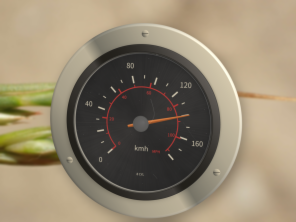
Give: 140,km/h
